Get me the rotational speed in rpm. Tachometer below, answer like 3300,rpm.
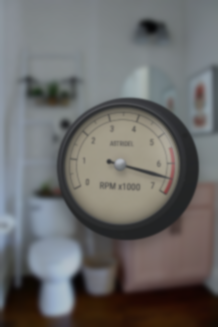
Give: 6500,rpm
